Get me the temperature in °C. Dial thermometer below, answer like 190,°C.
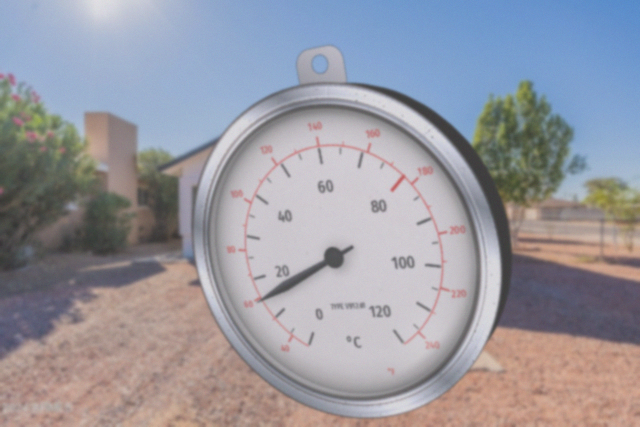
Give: 15,°C
